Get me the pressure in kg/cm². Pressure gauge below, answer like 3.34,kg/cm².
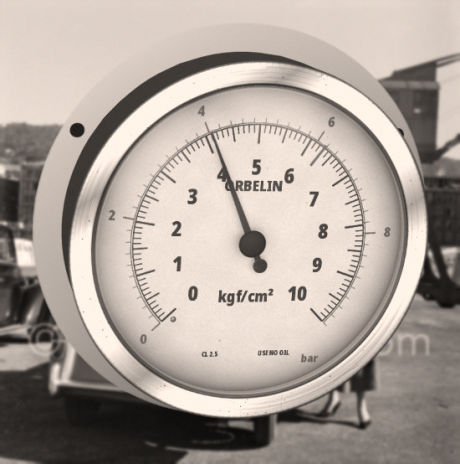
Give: 4.1,kg/cm²
